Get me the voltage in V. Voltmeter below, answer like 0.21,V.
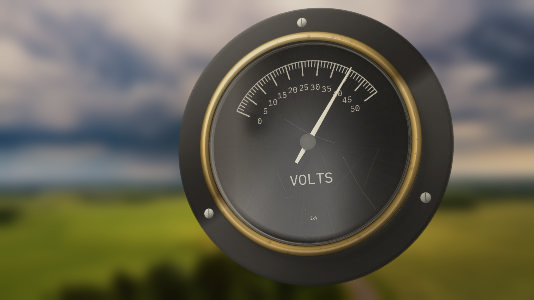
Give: 40,V
